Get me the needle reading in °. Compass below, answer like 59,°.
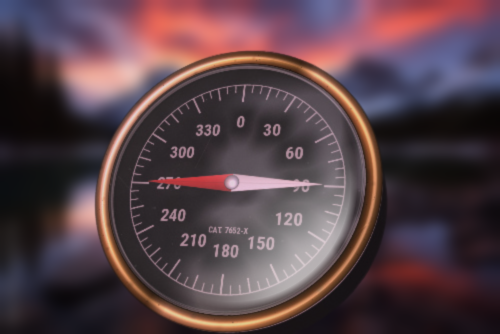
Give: 270,°
